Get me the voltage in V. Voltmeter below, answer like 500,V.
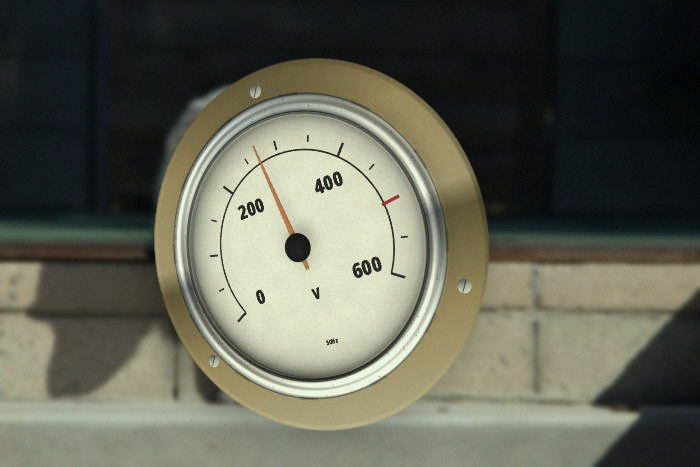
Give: 275,V
